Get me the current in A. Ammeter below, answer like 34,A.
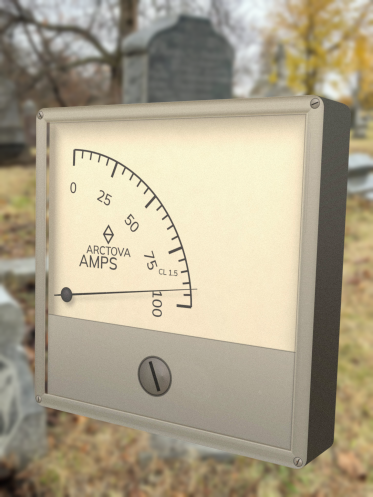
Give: 92.5,A
